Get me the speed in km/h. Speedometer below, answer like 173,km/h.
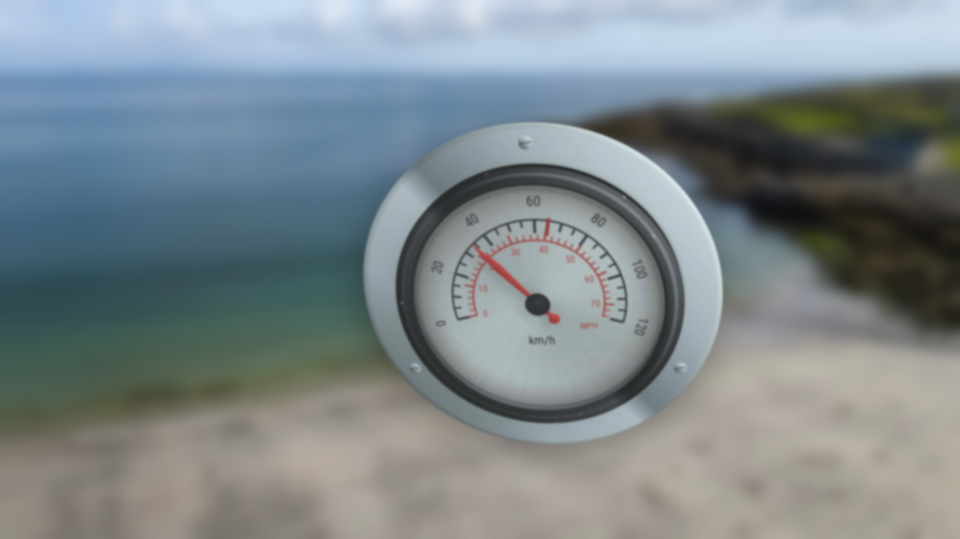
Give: 35,km/h
